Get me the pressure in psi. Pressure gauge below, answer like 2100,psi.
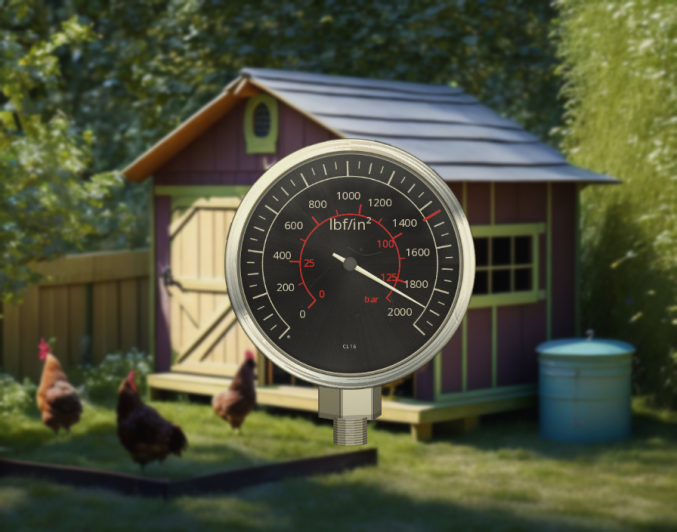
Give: 1900,psi
